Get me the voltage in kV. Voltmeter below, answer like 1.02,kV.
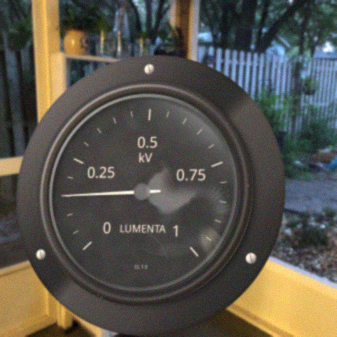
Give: 0.15,kV
